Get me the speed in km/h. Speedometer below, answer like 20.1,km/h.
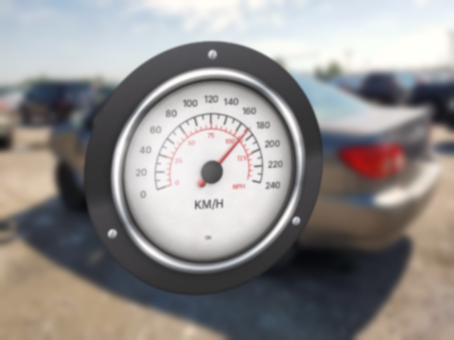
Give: 170,km/h
